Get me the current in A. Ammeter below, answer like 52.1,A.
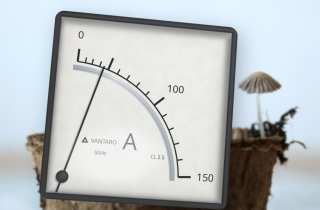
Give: 45,A
